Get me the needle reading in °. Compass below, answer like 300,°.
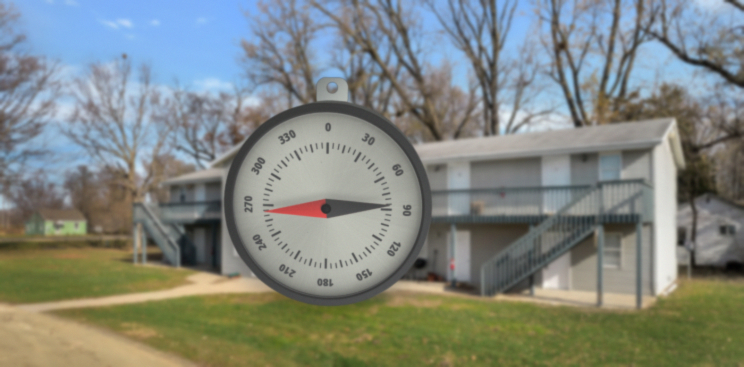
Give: 265,°
